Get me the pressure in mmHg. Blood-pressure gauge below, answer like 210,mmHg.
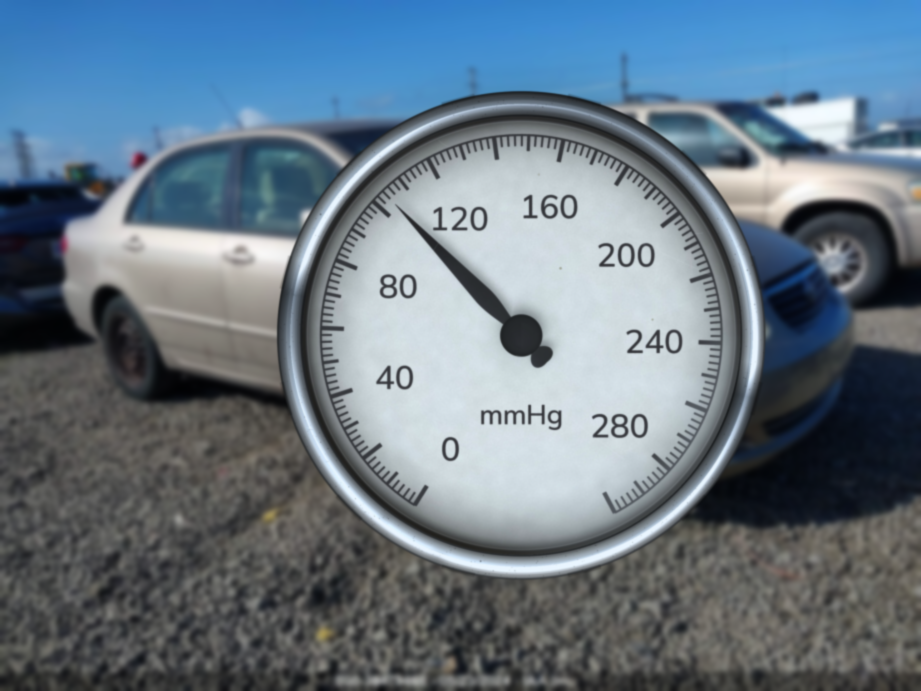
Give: 104,mmHg
